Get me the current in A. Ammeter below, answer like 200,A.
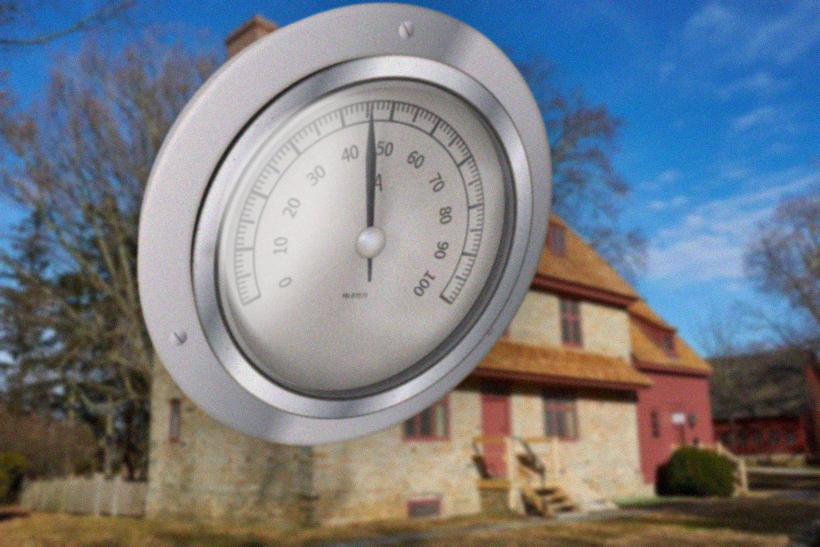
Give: 45,A
